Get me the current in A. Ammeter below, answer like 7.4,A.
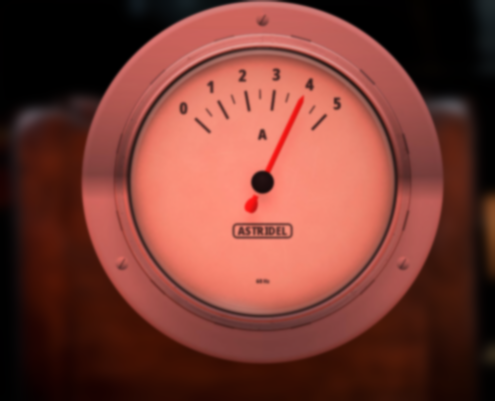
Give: 4,A
